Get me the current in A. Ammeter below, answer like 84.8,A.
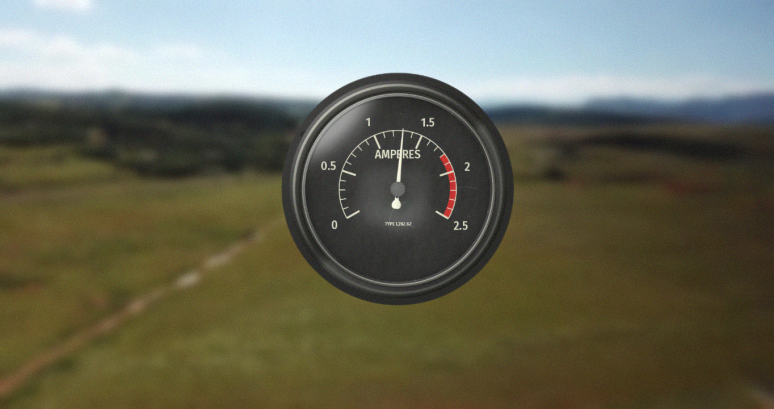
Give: 1.3,A
